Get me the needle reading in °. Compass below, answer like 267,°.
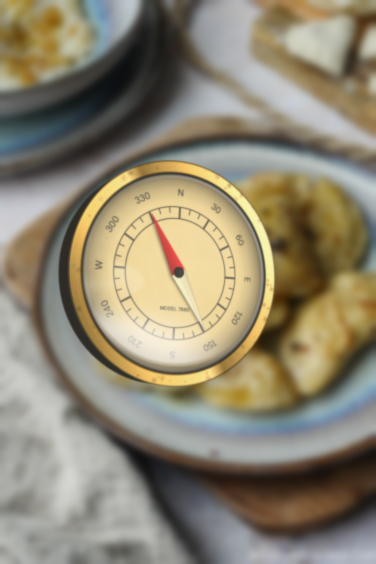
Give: 330,°
